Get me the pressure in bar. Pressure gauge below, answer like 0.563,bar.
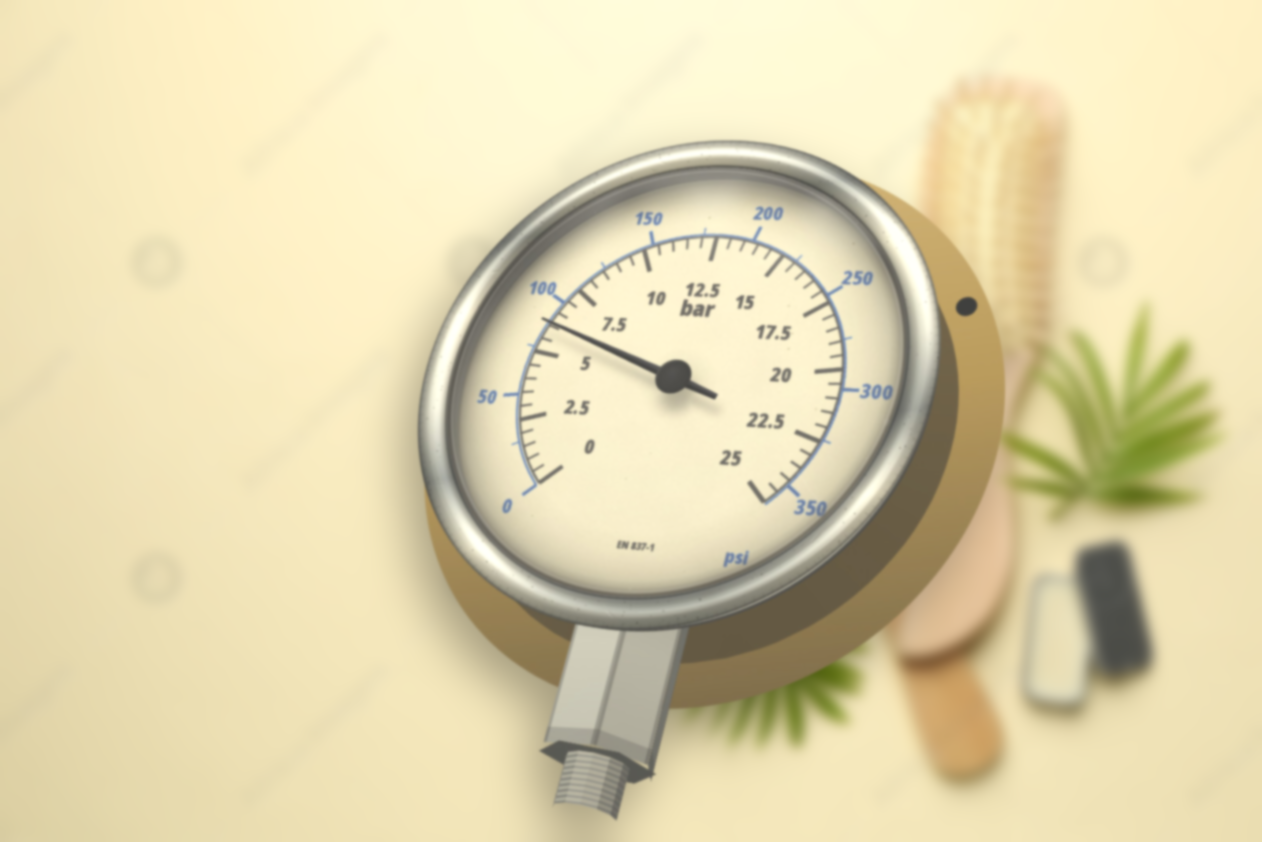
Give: 6,bar
